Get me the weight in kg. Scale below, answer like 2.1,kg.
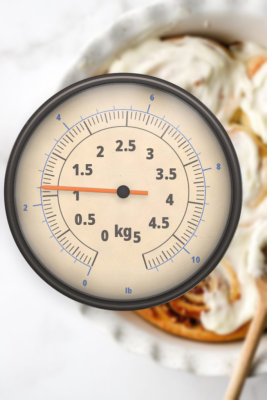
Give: 1.1,kg
